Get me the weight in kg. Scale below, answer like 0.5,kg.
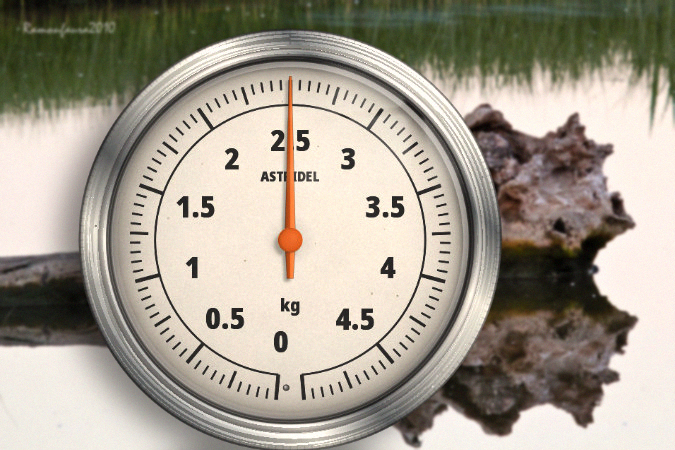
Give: 2.5,kg
